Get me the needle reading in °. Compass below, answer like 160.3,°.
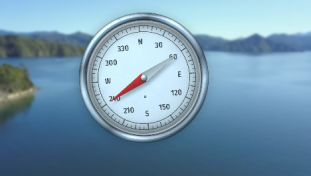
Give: 240,°
